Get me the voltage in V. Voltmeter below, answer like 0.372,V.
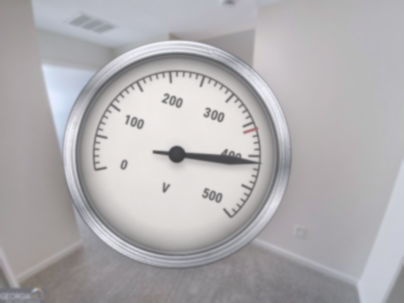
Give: 410,V
